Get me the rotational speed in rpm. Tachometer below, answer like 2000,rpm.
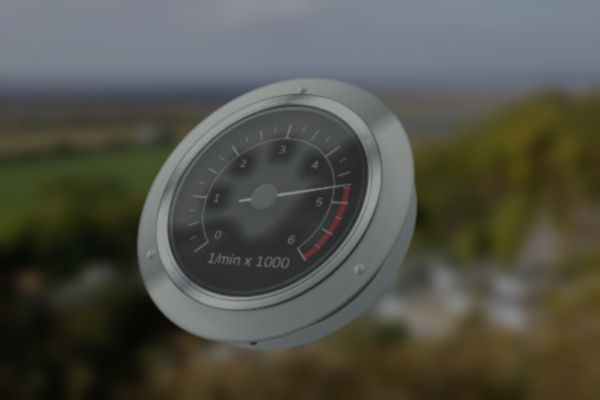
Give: 4750,rpm
